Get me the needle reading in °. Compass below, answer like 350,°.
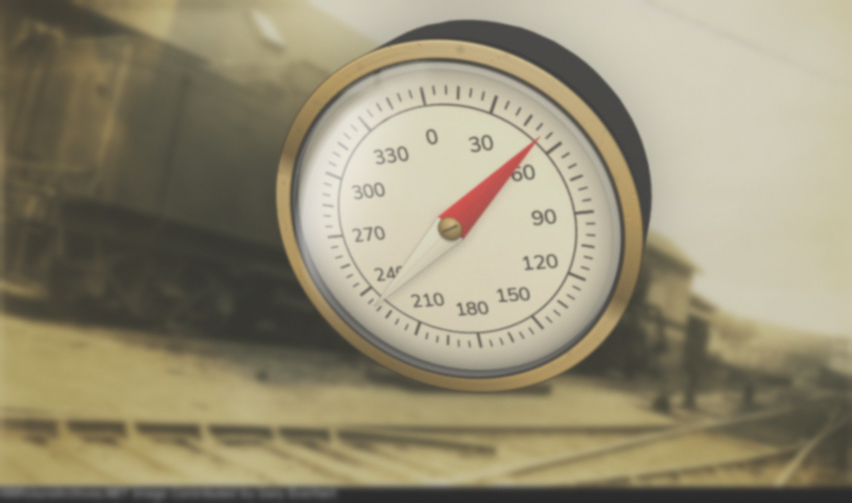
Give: 52.5,°
